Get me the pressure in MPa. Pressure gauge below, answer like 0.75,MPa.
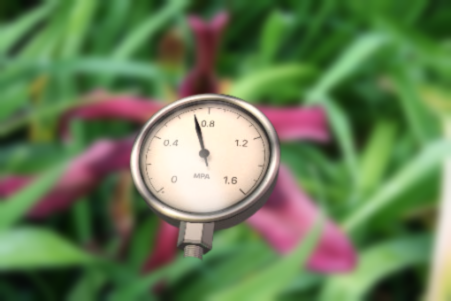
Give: 0.7,MPa
